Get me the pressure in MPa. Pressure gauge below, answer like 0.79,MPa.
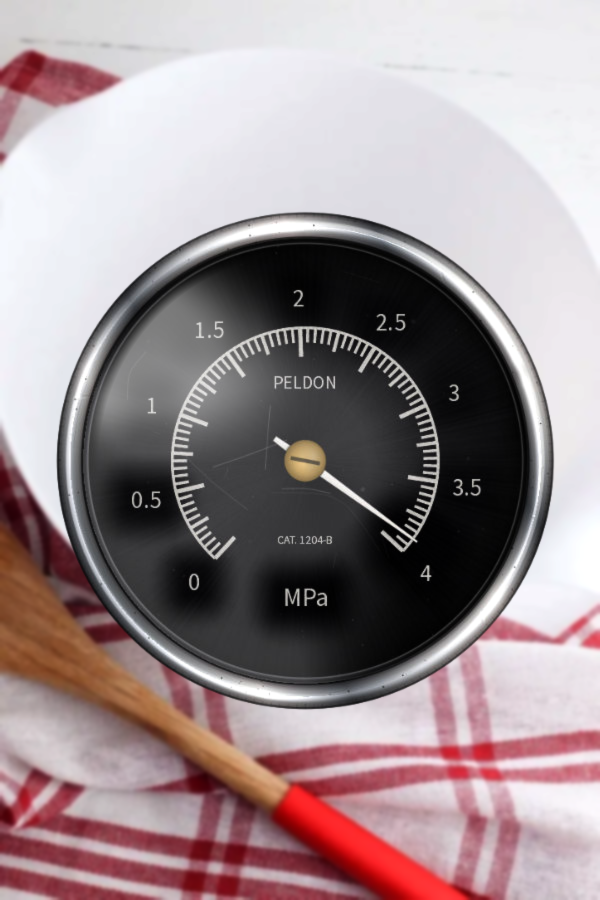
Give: 3.9,MPa
